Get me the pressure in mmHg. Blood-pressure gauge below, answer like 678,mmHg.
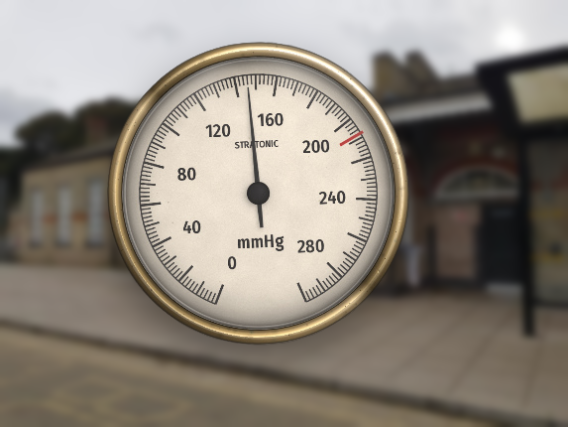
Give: 146,mmHg
